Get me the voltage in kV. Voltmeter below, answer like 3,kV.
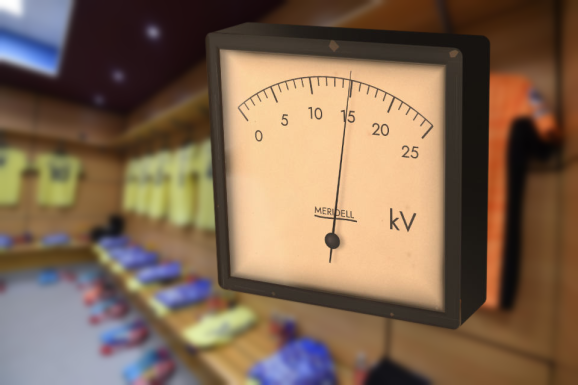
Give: 15,kV
